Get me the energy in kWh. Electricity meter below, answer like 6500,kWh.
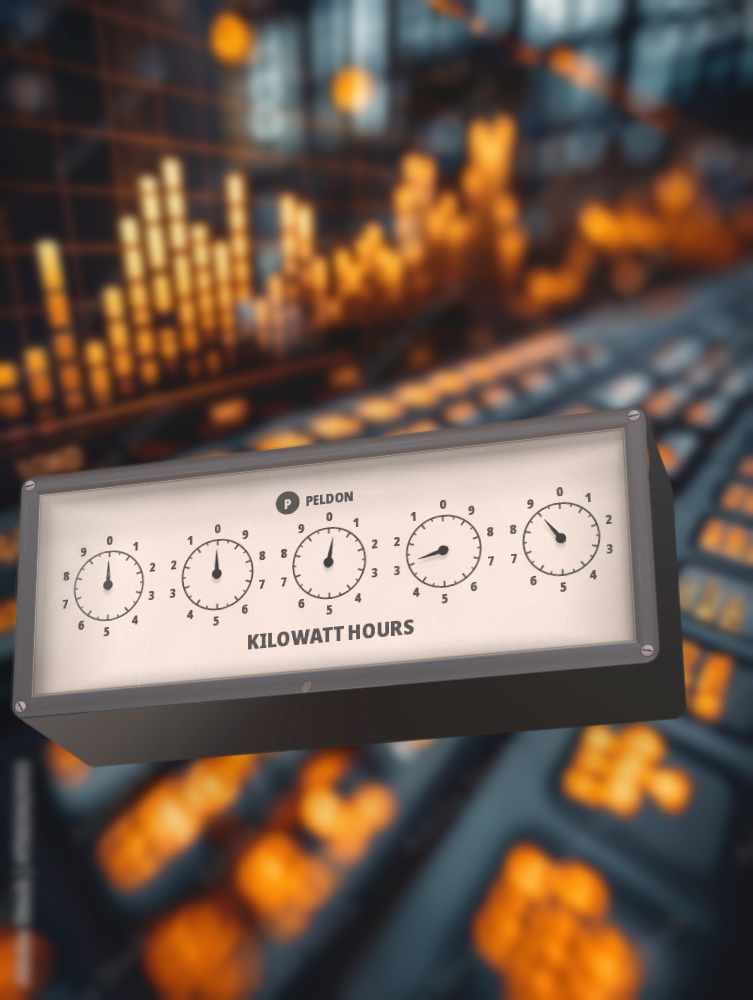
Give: 29,kWh
